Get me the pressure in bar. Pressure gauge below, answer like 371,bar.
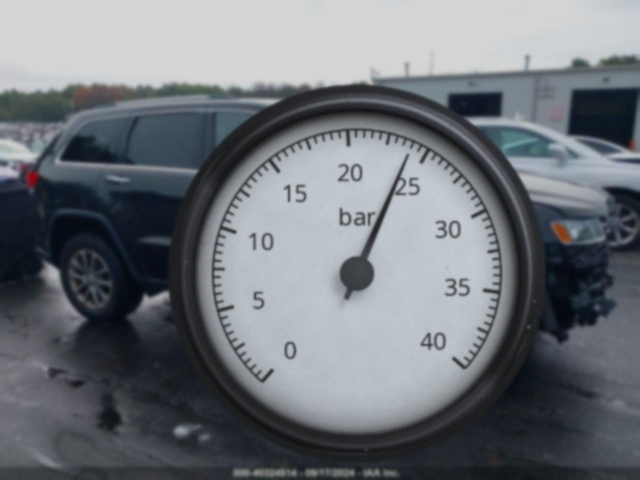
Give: 24,bar
